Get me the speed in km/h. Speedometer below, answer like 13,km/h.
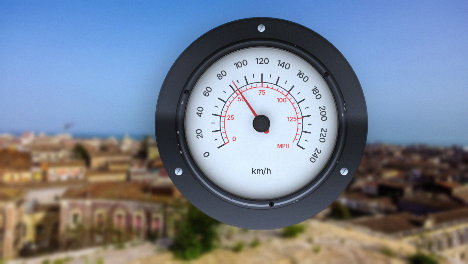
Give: 85,km/h
